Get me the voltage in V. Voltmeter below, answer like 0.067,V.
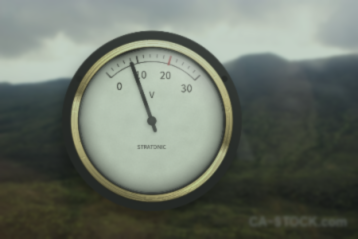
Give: 8,V
